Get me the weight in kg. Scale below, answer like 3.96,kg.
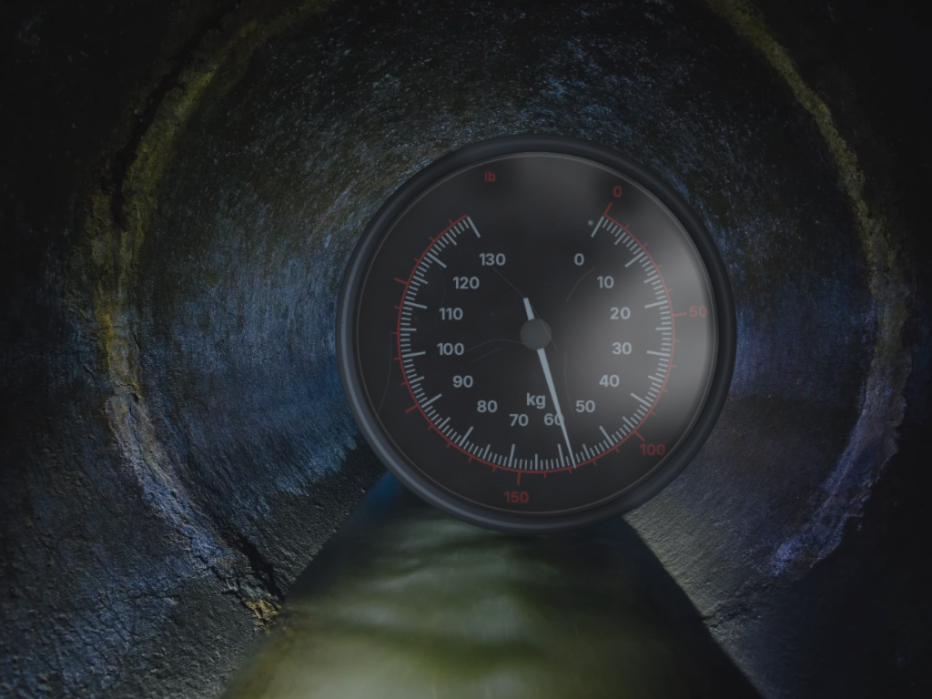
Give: 58,kg
